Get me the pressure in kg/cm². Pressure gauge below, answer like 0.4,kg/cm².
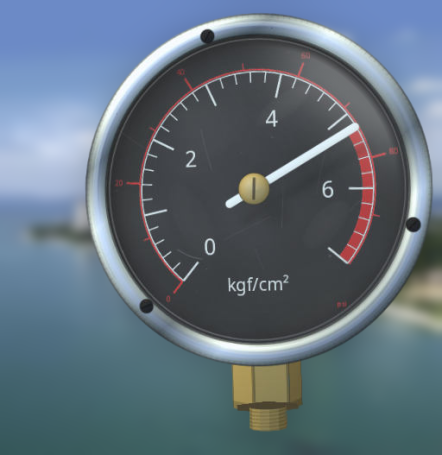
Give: 5.2,kg/cm²
